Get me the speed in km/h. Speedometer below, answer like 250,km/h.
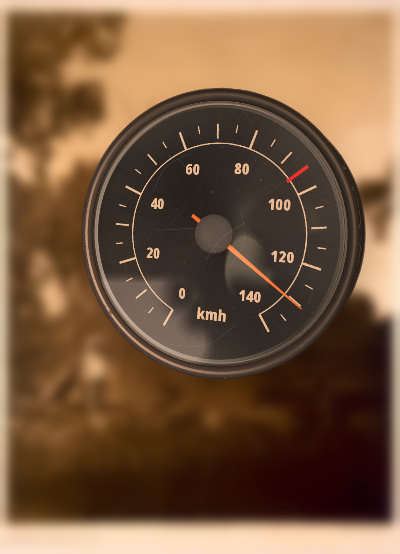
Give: 130,km/h
